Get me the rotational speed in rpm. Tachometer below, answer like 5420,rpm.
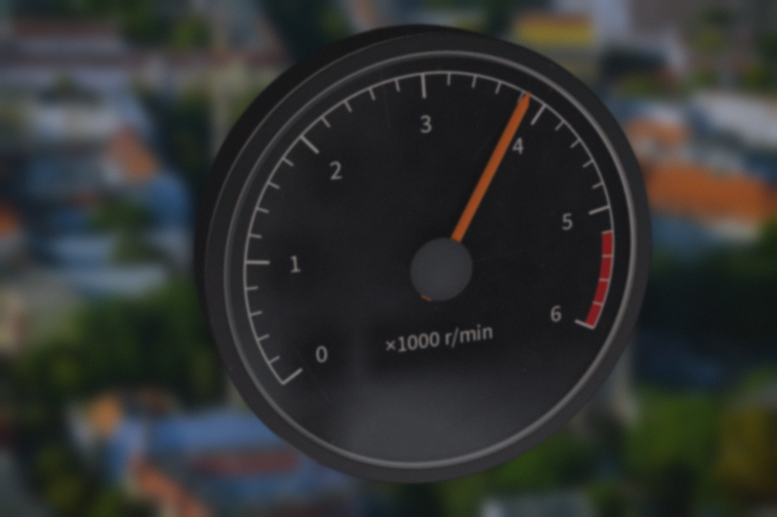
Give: 3800,rpm
